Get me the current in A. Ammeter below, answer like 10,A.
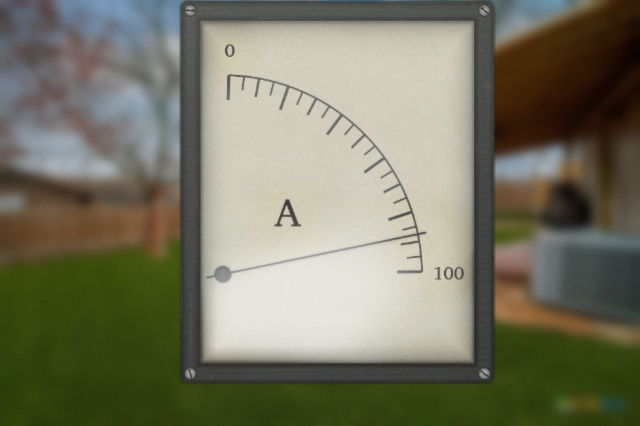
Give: 87.5,A
